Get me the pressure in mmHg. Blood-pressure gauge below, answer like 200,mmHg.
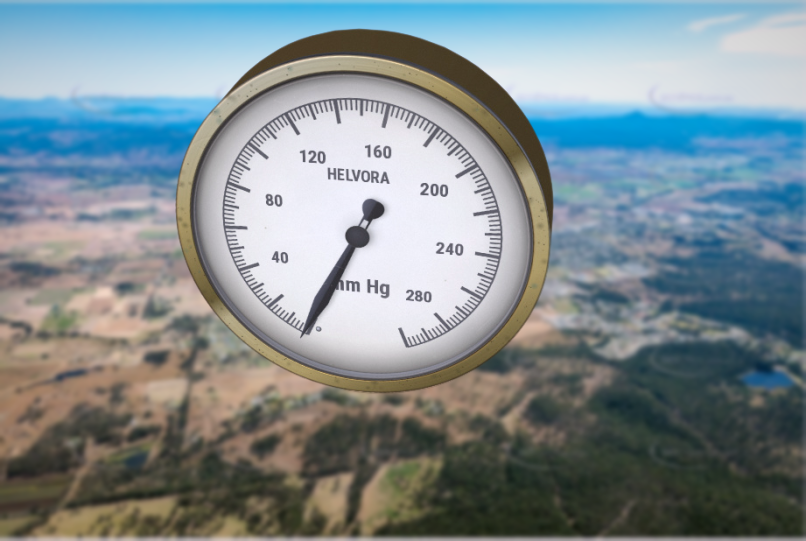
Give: 2,mmHg
